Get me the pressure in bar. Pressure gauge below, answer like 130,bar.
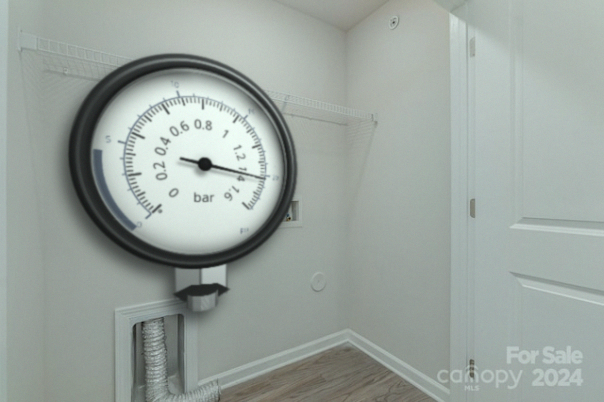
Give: 1.4,bar
